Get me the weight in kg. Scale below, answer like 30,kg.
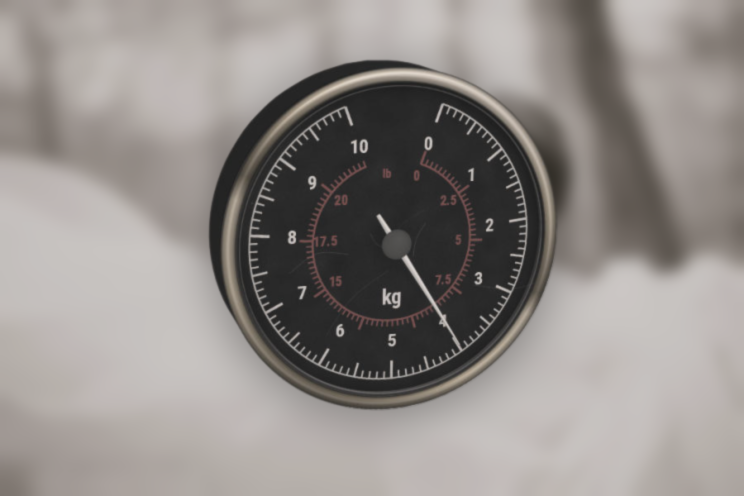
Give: 4,kg
